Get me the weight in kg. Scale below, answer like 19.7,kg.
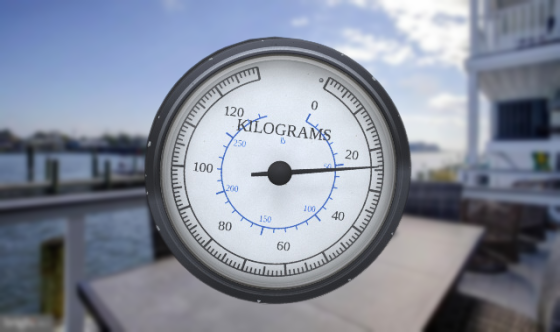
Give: 24,kg
